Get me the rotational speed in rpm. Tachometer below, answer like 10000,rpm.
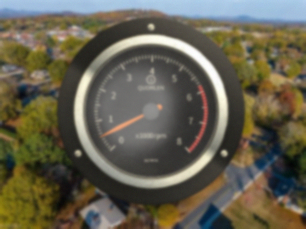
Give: 500,rpm
